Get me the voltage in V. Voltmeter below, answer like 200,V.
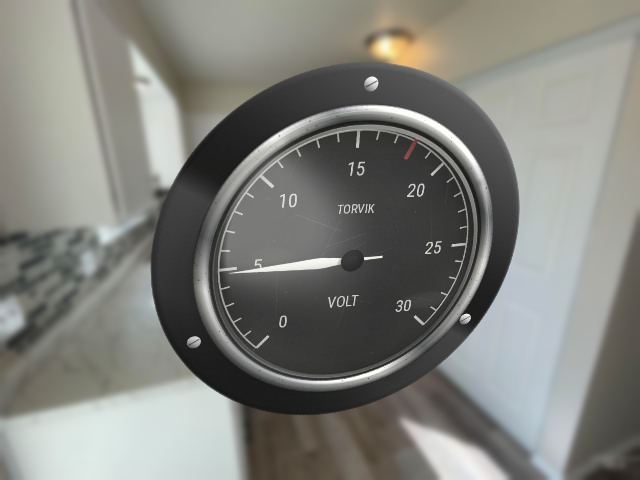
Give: 5,V
